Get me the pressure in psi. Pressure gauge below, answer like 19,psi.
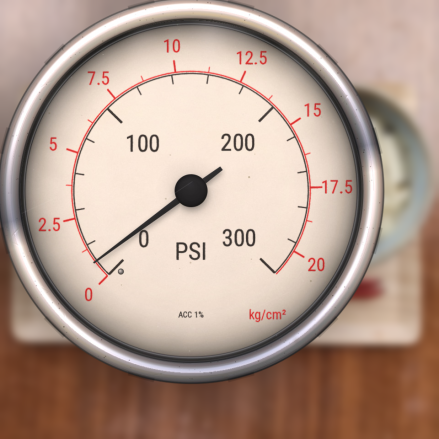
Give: 10,psi
